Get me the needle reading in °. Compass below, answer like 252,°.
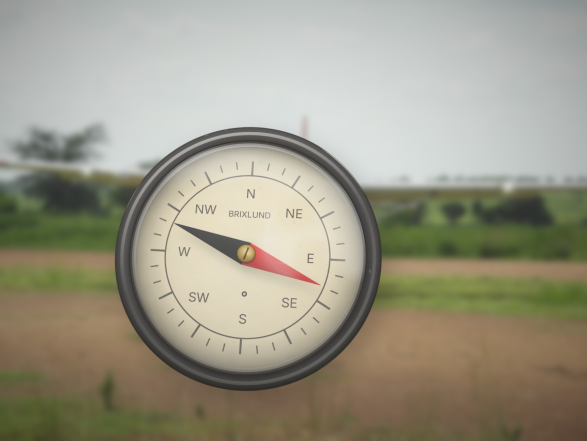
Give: 110,°
